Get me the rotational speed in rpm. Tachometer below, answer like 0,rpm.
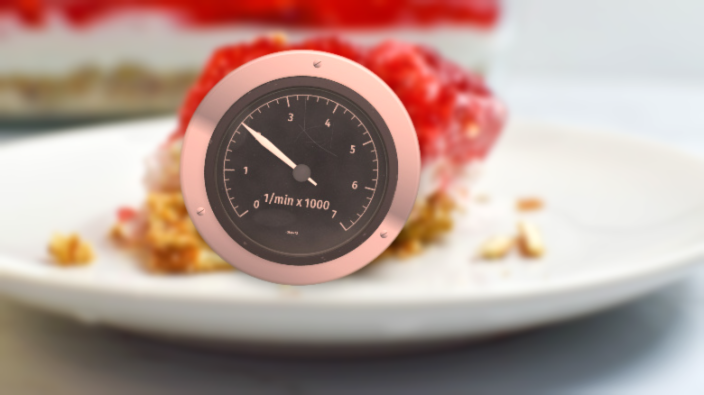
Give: 2000,rpm
